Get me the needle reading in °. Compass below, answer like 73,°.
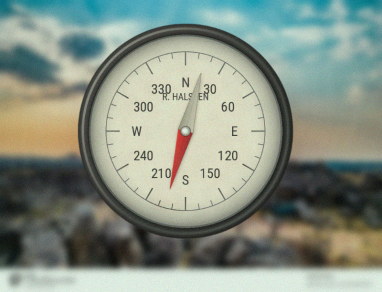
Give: 195,°
